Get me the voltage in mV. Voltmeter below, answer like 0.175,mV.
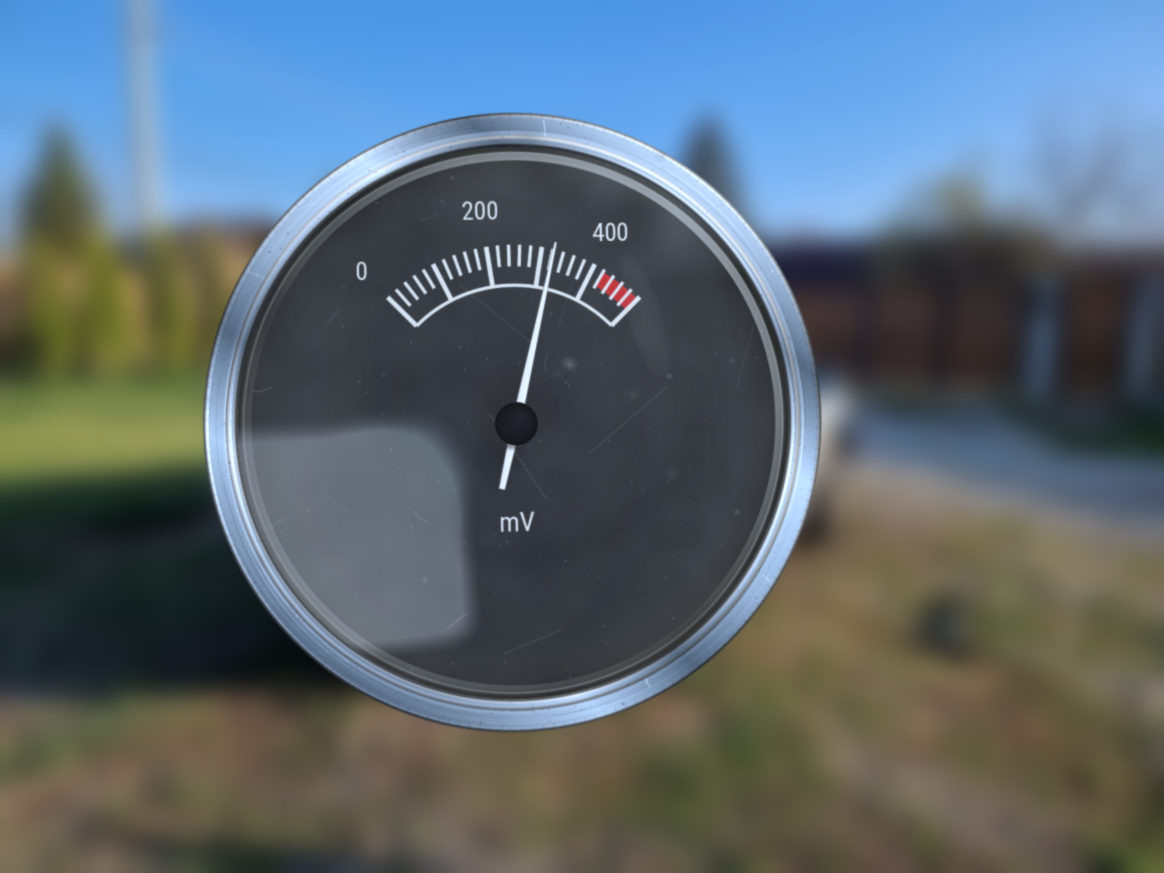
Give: 320,mV
